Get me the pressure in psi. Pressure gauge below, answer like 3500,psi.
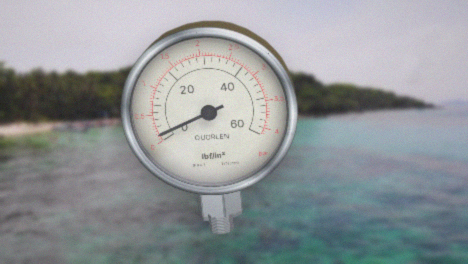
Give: 2,psi
